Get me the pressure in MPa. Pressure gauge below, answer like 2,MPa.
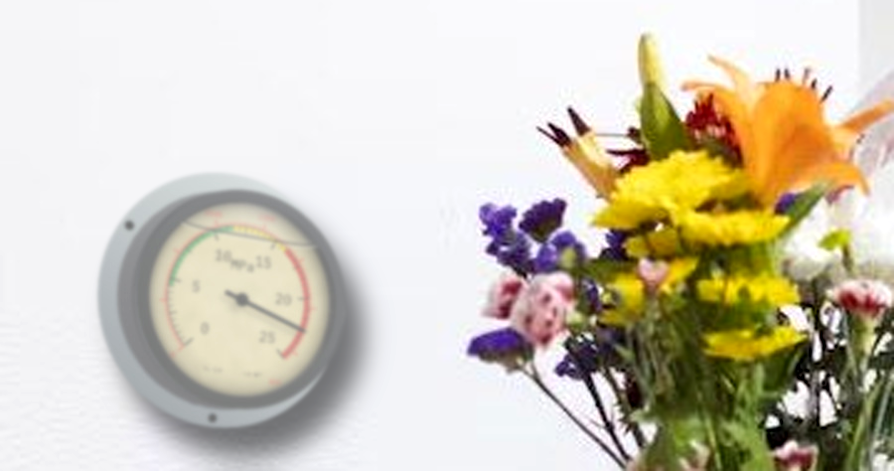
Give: 22.5,MPa
